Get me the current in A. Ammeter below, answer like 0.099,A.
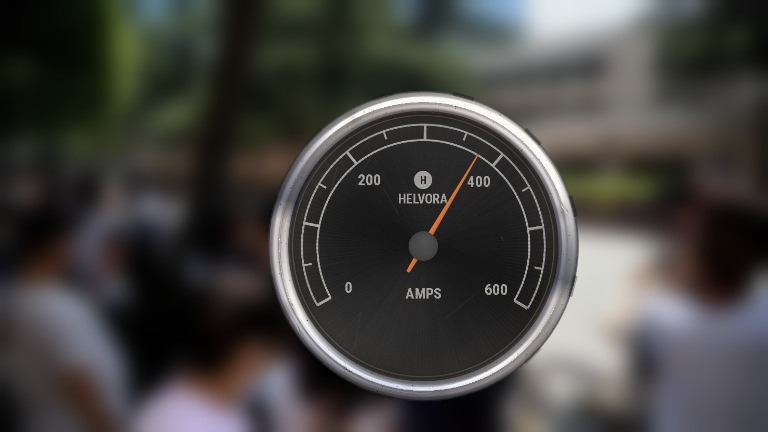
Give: 375,A
